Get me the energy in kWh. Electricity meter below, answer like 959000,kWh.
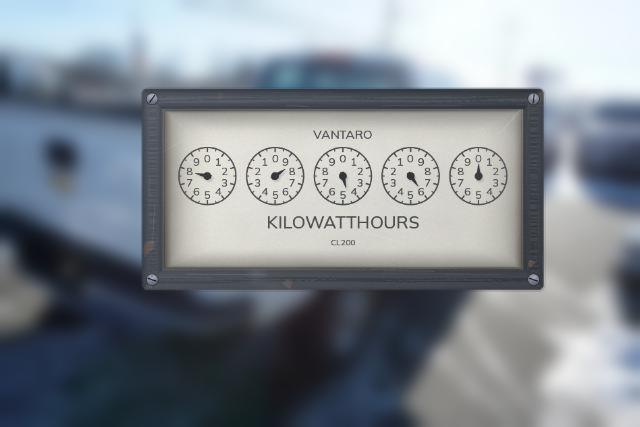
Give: 78460,kWh
